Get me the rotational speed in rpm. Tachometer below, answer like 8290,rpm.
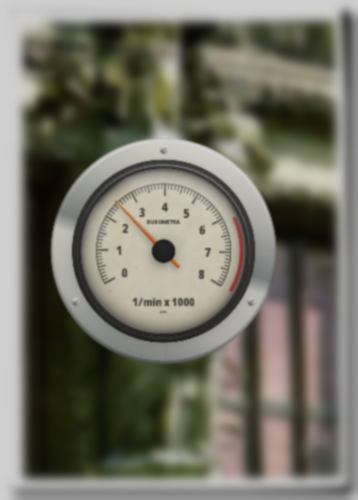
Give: 2500,rpm
